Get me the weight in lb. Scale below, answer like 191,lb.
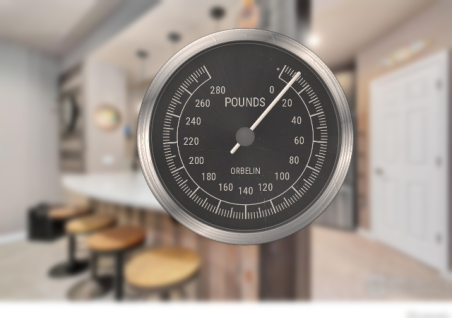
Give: 10,lb
